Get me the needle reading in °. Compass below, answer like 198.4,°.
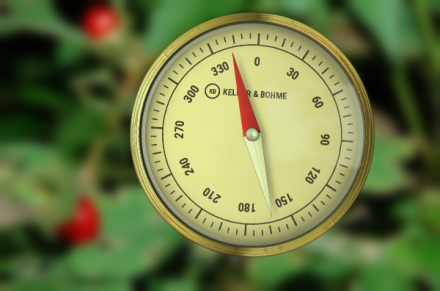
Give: 342.5,°
